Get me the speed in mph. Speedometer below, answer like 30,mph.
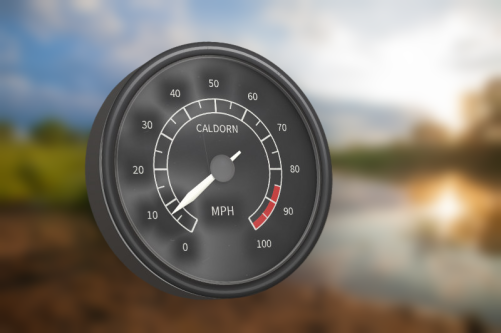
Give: 7.5,mph
